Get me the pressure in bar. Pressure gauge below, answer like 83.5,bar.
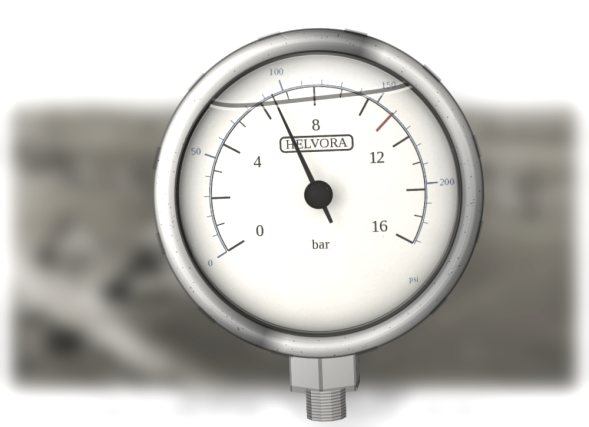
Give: 6.5,bar
